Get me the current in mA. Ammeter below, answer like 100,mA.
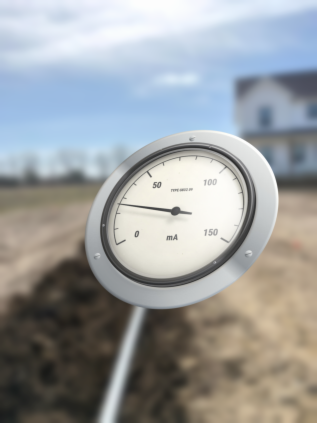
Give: 25,mA
